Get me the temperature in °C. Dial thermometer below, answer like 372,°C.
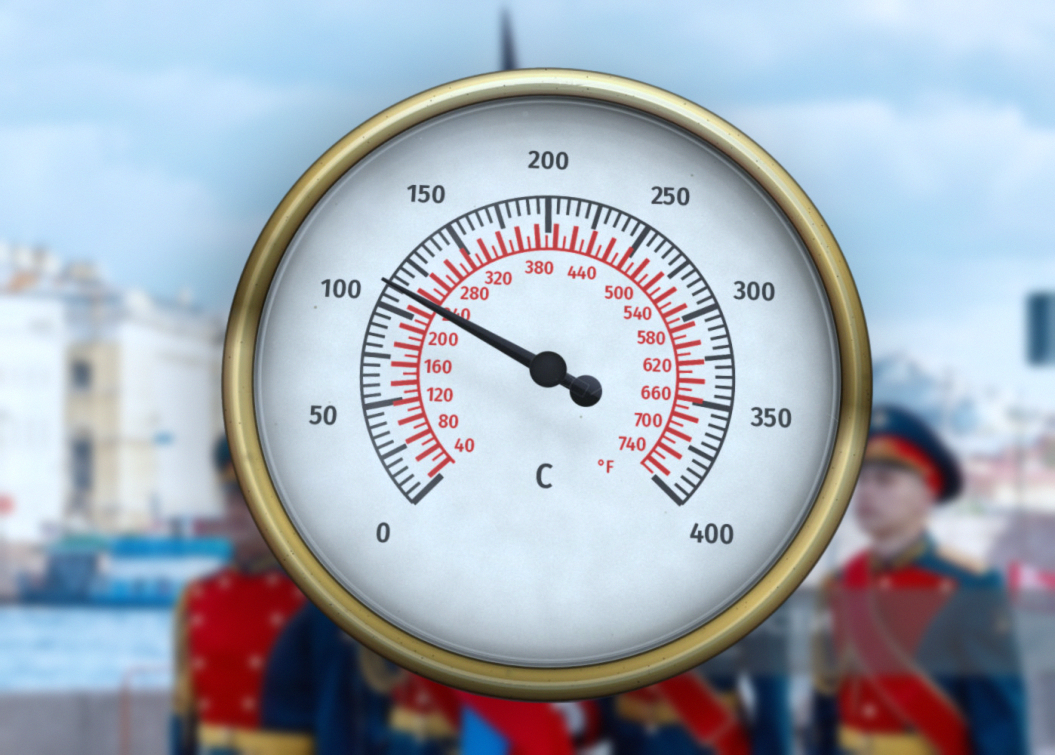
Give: 110,°C
